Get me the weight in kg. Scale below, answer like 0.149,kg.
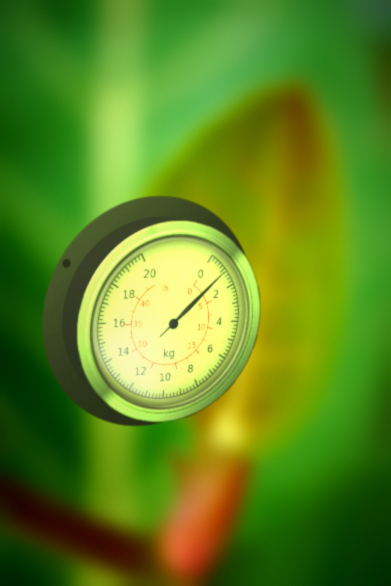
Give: 1,kg
